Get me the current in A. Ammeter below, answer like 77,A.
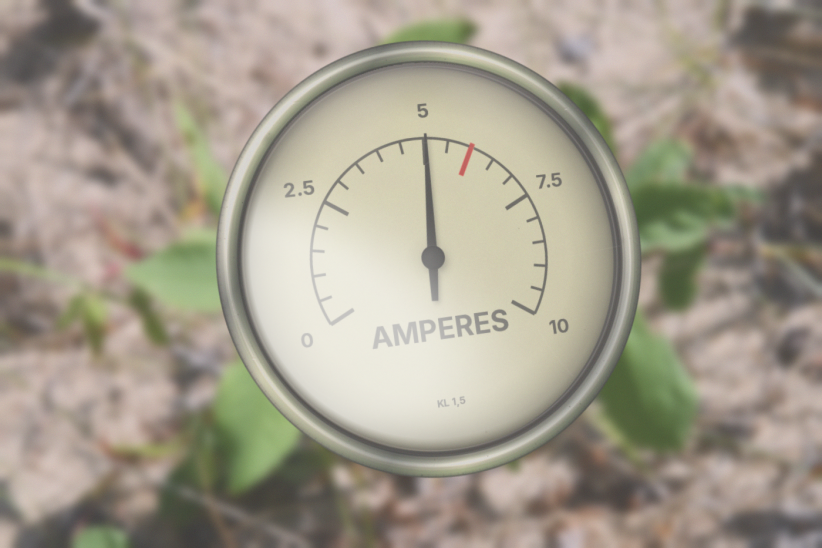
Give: 5,A
